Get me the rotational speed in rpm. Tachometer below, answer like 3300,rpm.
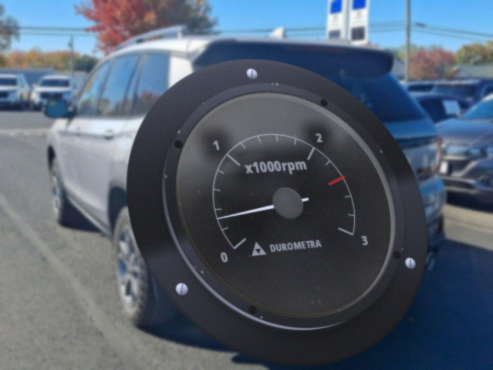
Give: 300,rpm
